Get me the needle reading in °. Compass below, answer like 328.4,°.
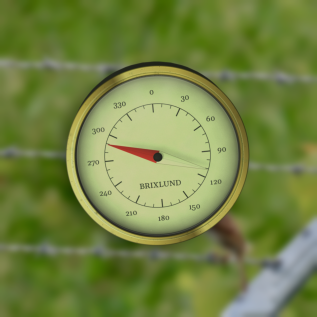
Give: 290,°
